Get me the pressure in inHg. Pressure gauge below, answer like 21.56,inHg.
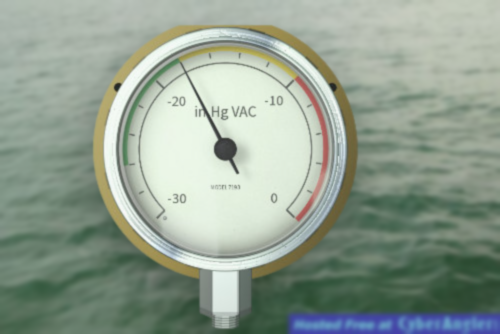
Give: -18,inHg
